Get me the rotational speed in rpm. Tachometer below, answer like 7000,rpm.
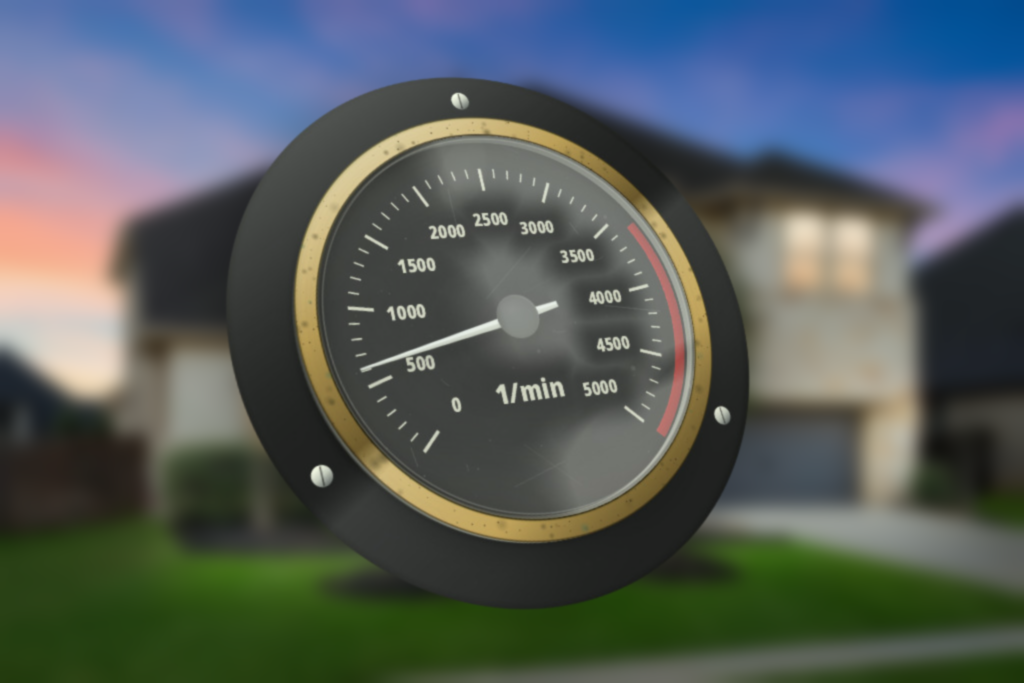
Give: 600,rpm
